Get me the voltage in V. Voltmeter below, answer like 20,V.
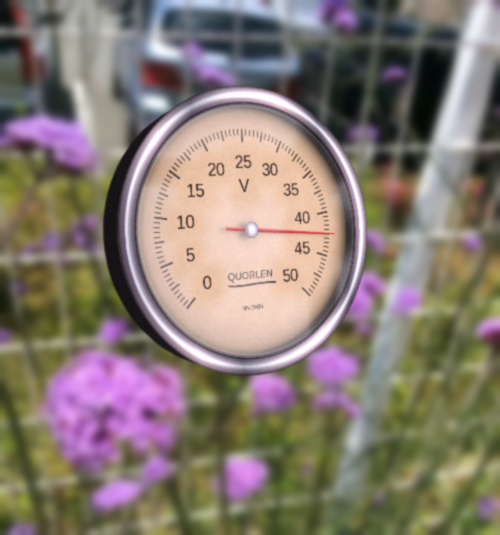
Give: 42.5,V
